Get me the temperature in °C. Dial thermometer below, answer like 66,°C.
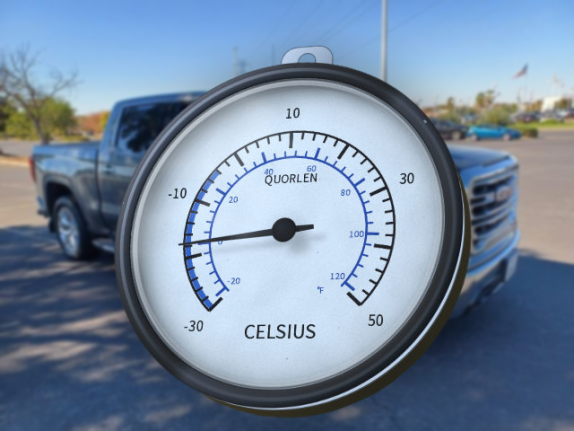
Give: -18,°C
